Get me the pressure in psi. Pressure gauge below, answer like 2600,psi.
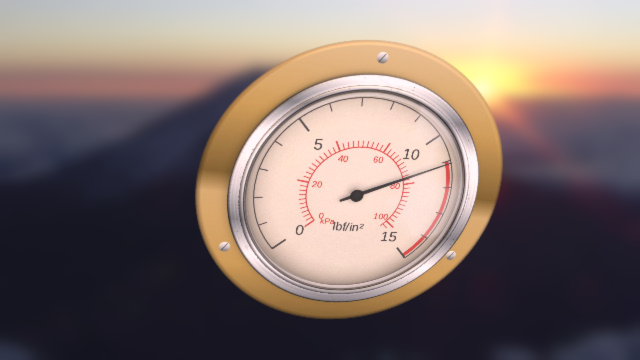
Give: 11,psi
